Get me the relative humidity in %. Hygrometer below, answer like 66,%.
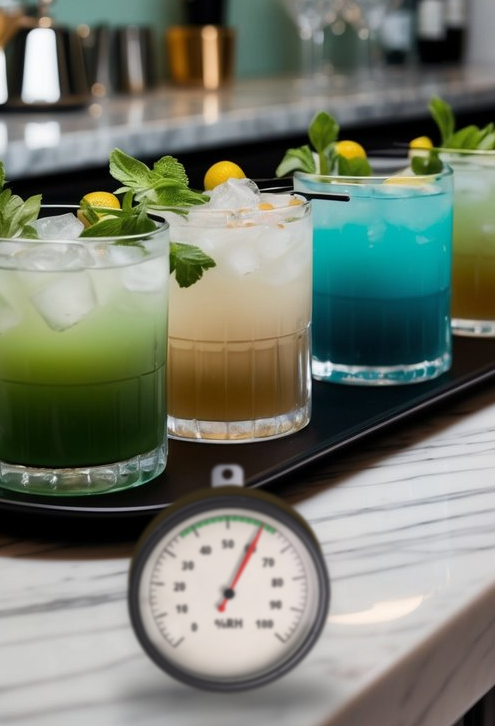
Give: 60,%
